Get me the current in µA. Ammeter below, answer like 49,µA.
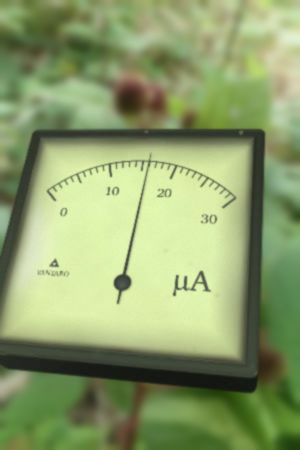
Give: 16,µA
